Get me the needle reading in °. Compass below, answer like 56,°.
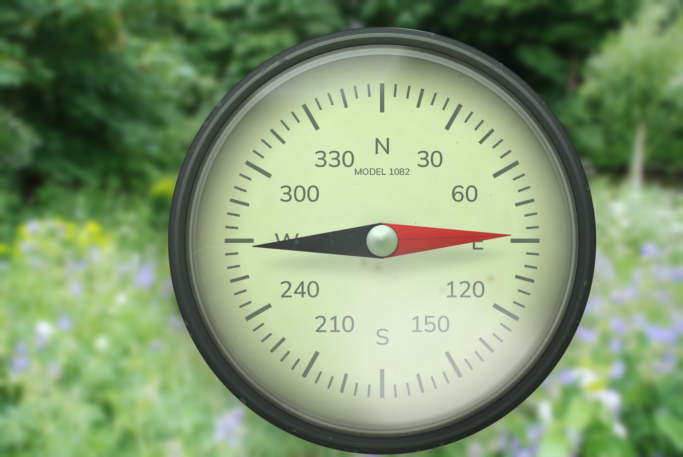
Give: 87.5,°
